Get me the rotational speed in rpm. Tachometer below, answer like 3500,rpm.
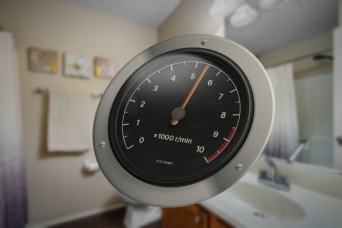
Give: 5500,rpm
